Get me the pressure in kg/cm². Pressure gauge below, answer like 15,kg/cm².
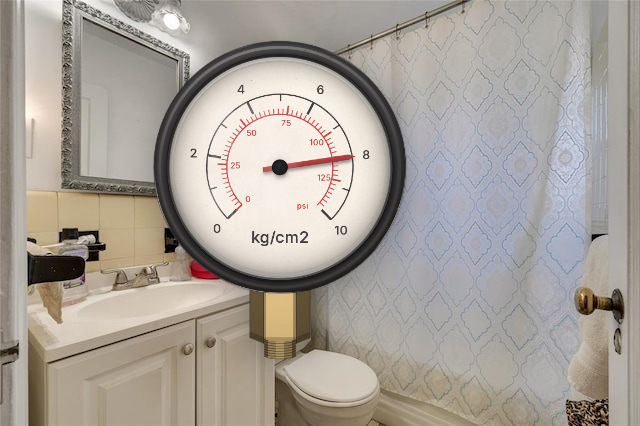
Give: 8,kg/cm²
